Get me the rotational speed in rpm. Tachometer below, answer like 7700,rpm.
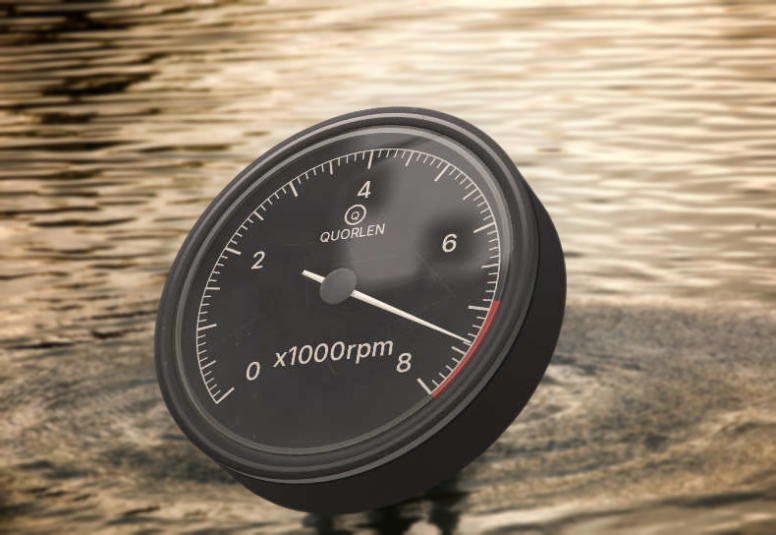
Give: 7400,rpm
